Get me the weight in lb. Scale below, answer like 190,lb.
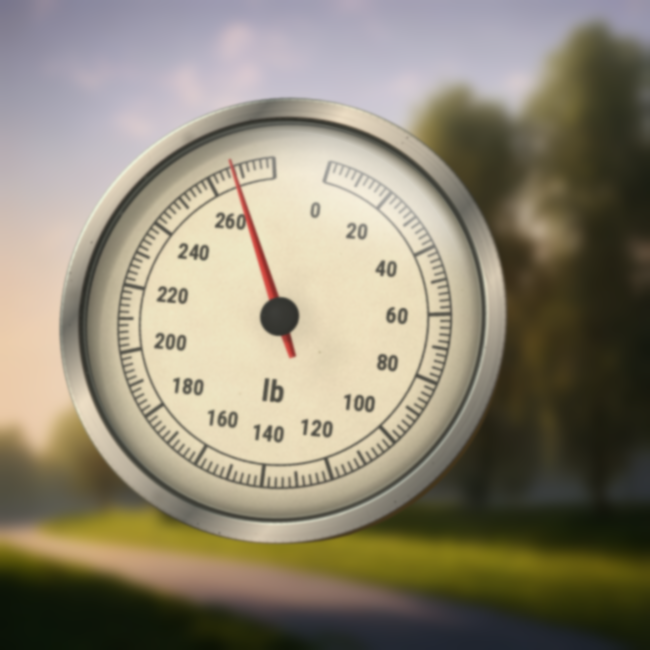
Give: 268,lb
